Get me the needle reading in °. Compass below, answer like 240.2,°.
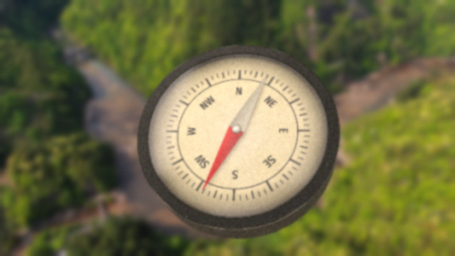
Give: 205,°
